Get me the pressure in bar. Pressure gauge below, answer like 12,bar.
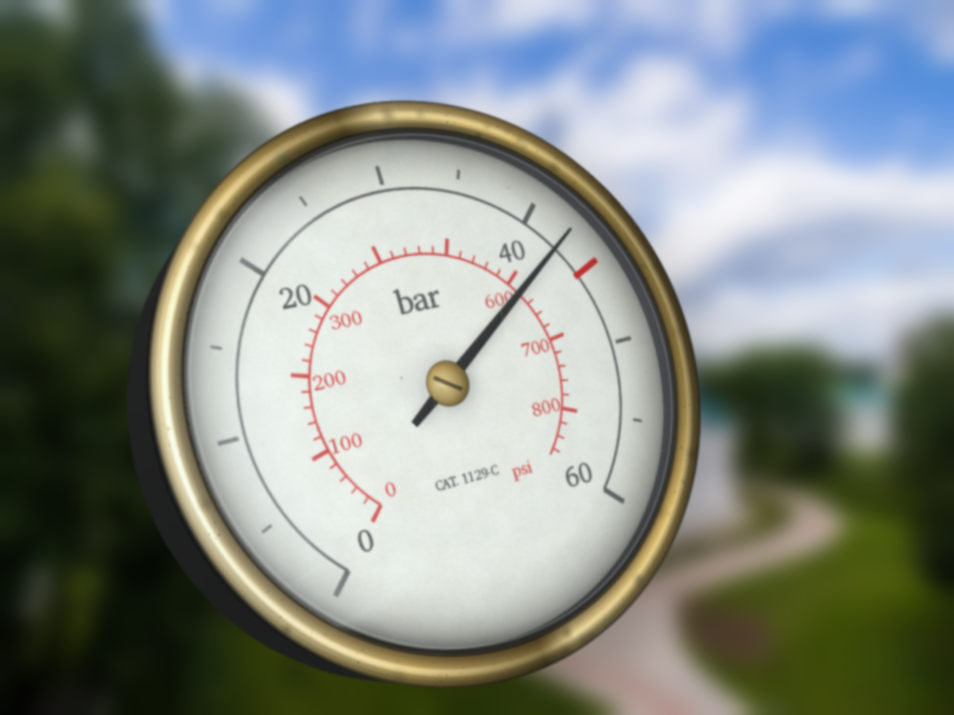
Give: 42.5,bar
